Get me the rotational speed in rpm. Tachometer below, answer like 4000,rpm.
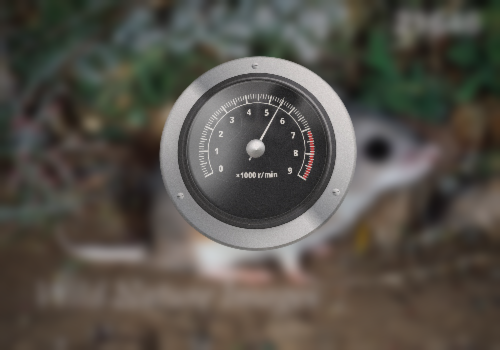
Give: 5500,rpm
